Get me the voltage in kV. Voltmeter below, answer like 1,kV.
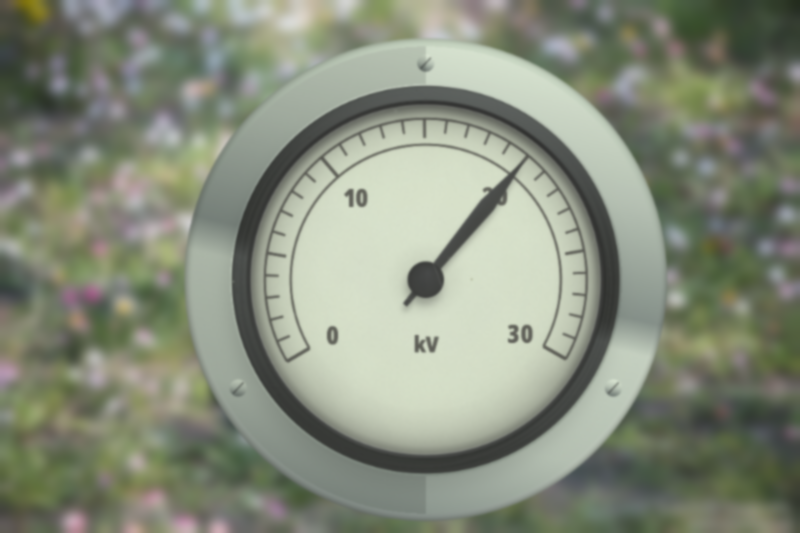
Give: 20,kV
